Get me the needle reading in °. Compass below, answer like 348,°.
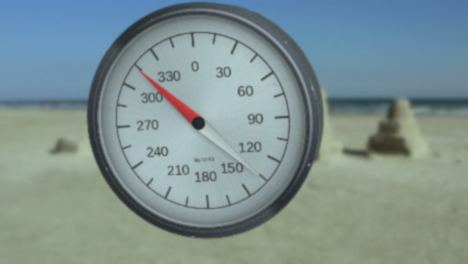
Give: 315,°
